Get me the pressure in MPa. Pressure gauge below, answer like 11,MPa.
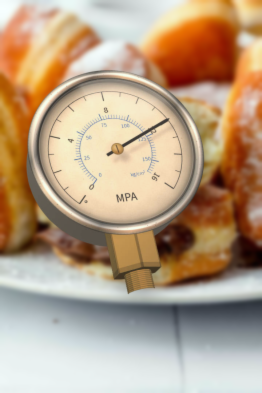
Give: 12,MPa
